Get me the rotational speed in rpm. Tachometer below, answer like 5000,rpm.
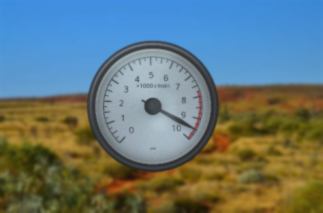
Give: 9500,rpm
